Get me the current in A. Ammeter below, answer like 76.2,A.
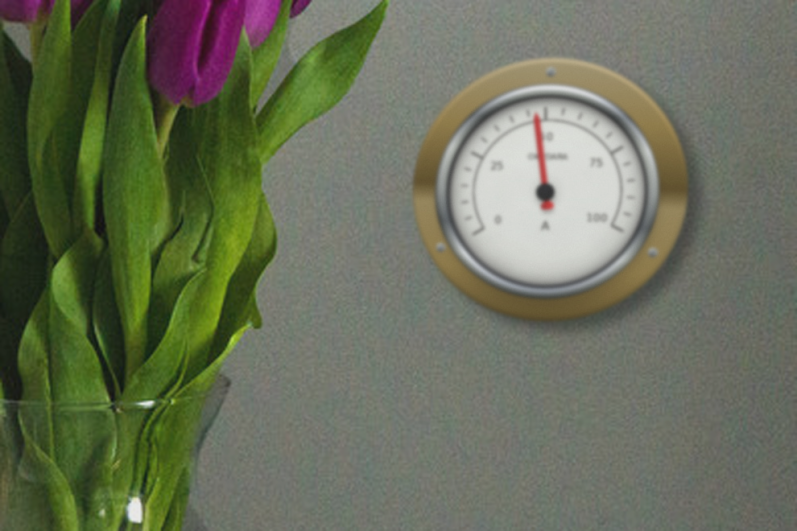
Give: 47.5,A
